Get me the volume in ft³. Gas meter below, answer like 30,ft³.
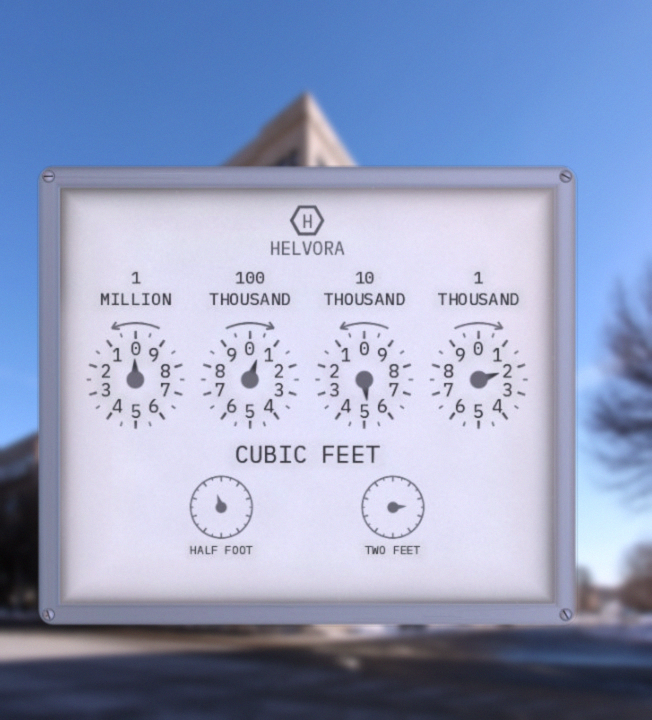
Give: 5200,ft³
